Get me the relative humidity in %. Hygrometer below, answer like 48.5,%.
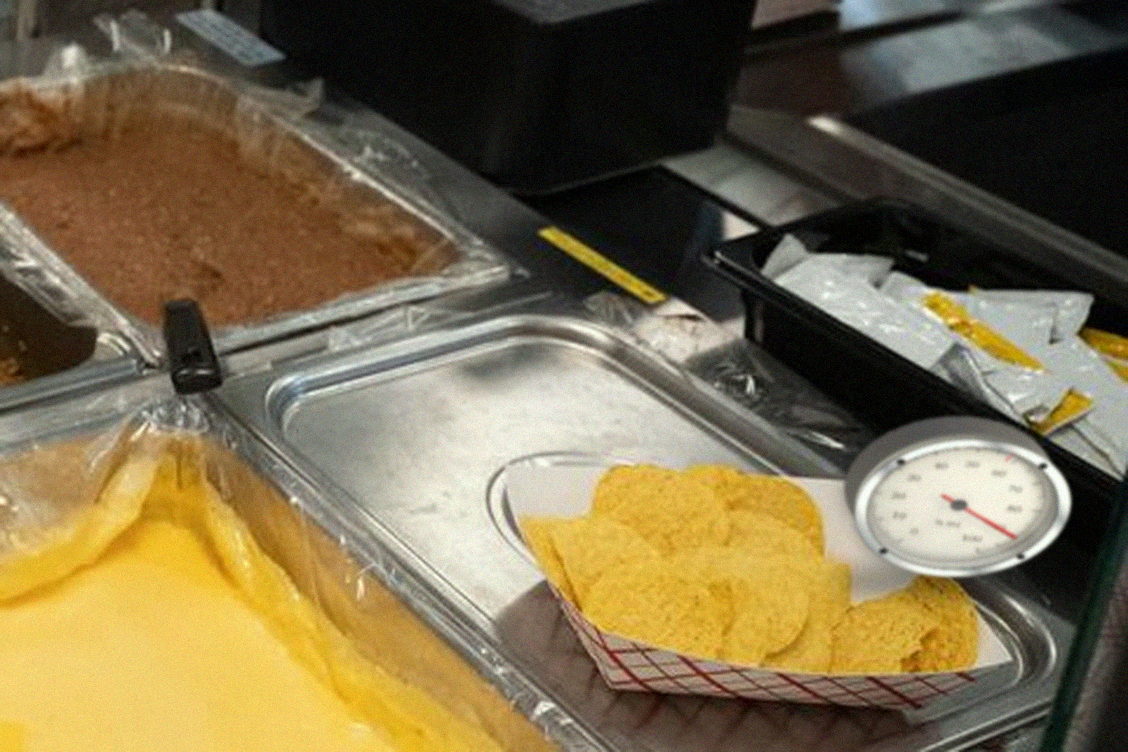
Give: 90,%
